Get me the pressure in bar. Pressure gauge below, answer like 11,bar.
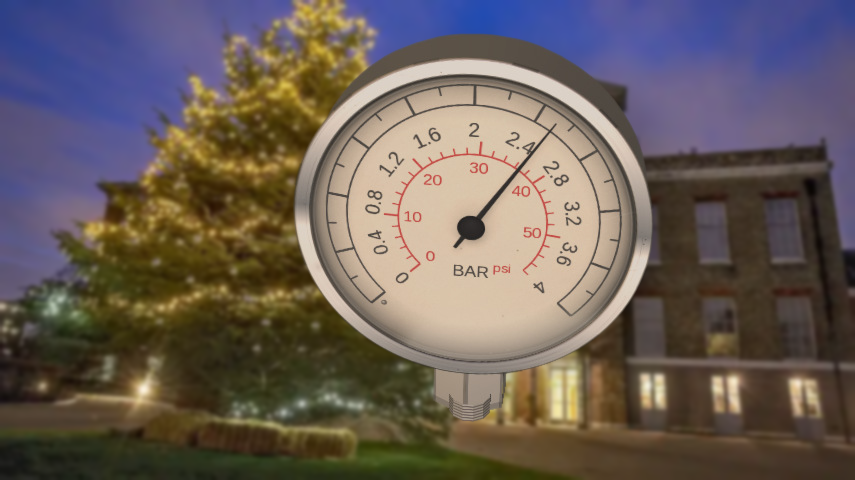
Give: 2.5,bar
